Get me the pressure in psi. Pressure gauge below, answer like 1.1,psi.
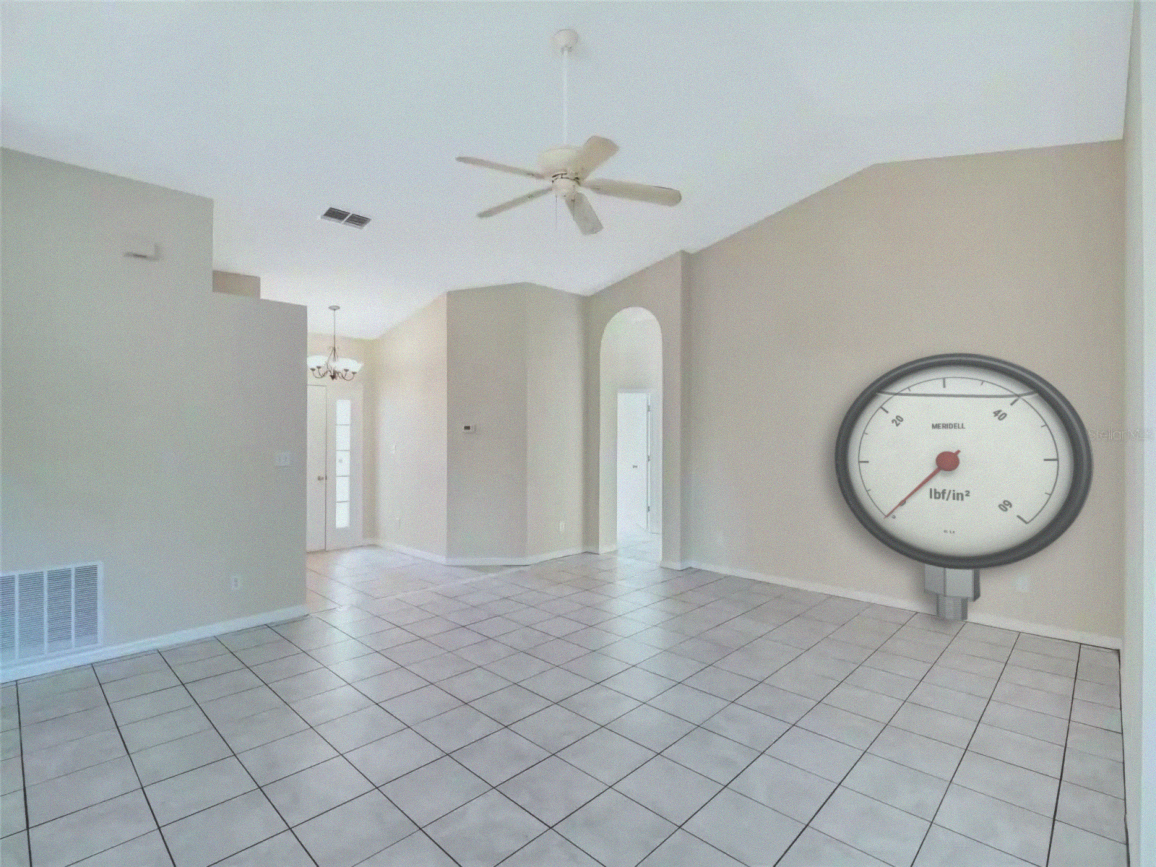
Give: 0,psi
